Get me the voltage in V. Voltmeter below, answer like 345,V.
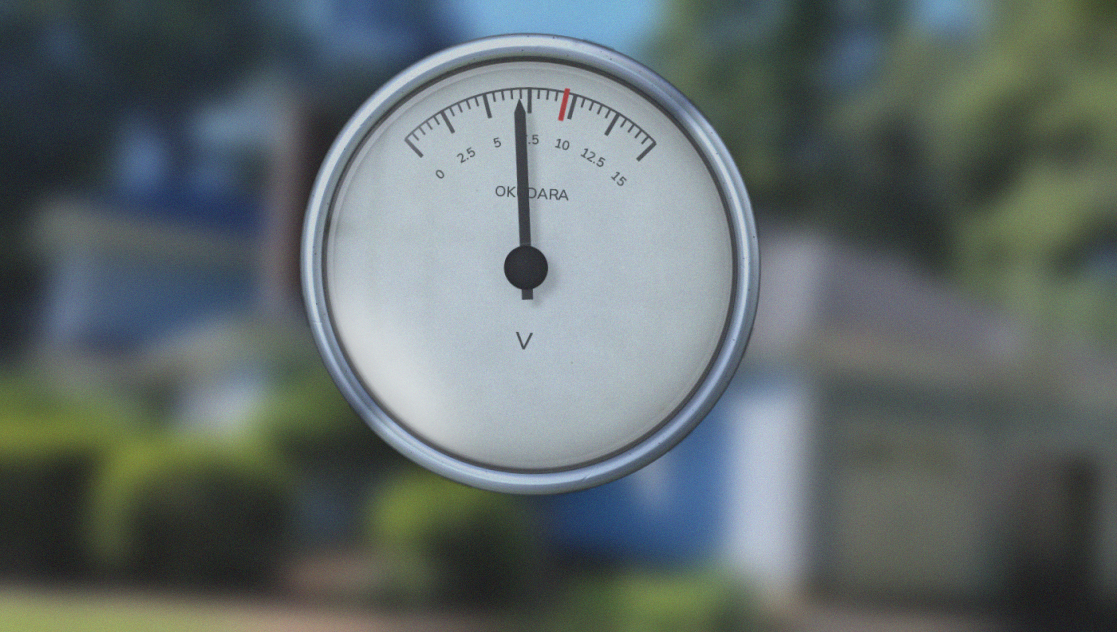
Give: 7,V
